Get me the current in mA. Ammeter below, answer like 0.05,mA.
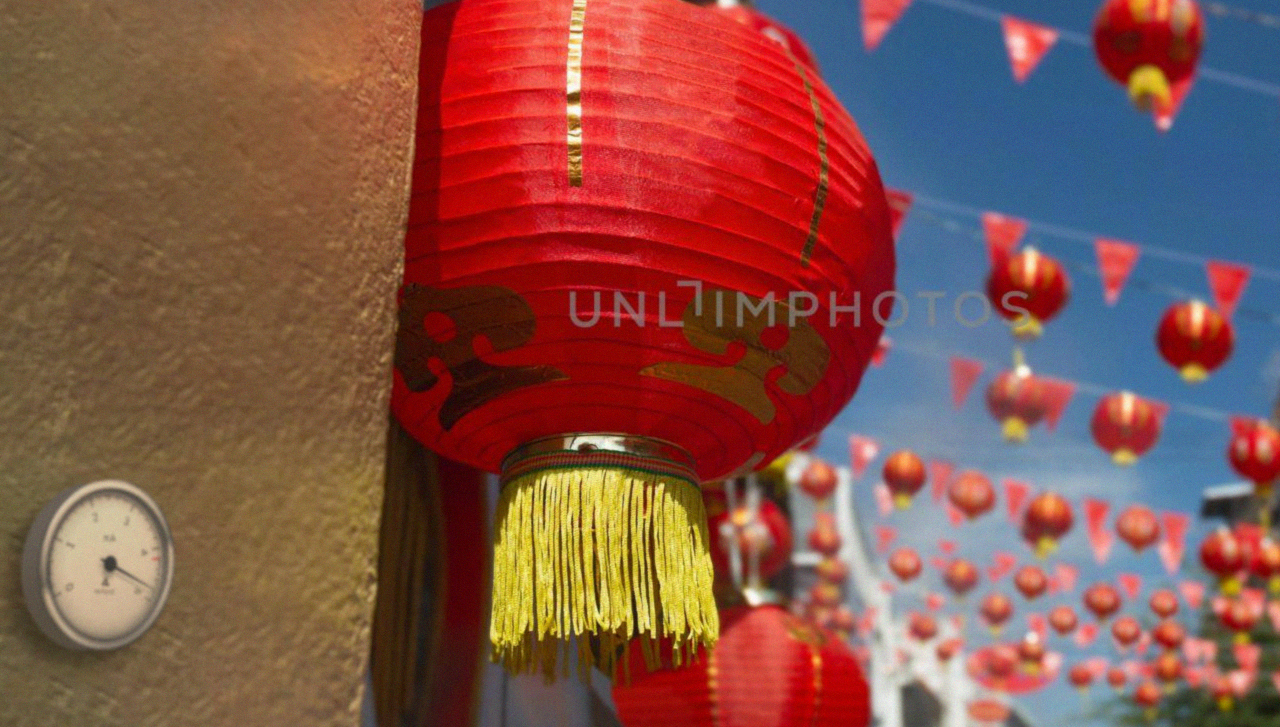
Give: 4.8,mA
